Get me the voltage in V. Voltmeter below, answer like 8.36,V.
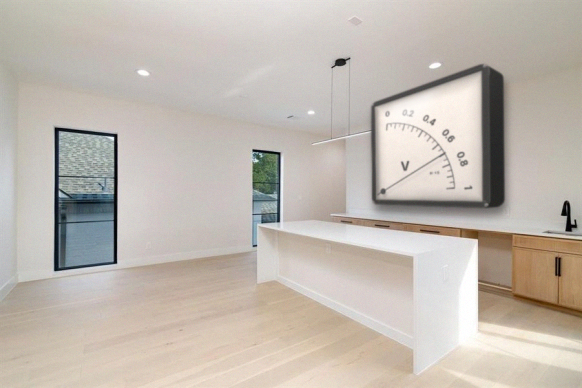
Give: 0.7,V
